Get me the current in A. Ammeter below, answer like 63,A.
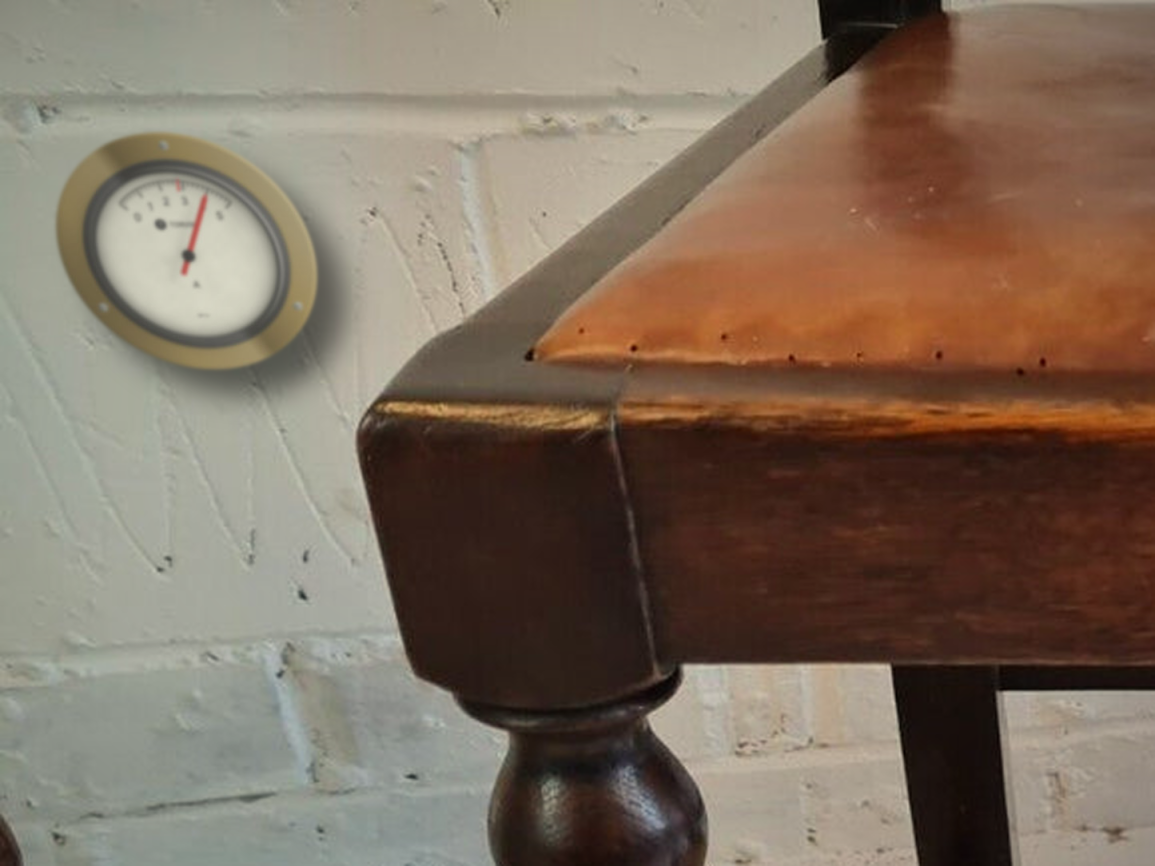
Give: 4,A
